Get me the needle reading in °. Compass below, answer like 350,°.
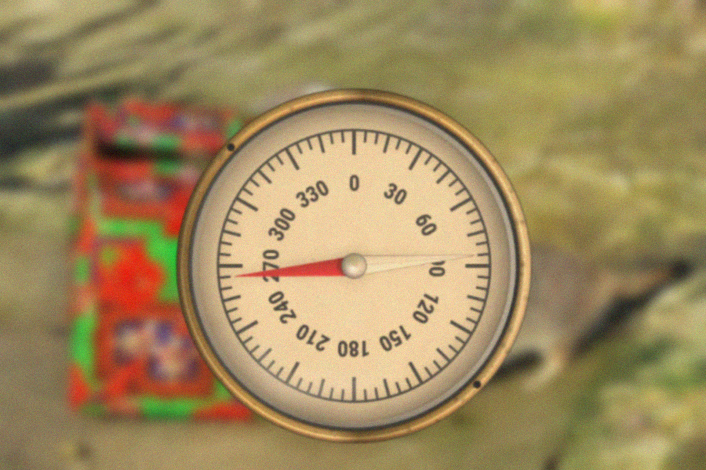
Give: 265,°
